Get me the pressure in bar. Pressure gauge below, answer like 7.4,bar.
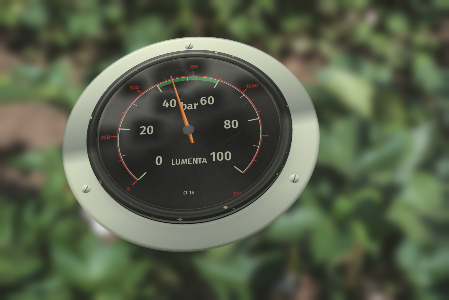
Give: 45,bar
